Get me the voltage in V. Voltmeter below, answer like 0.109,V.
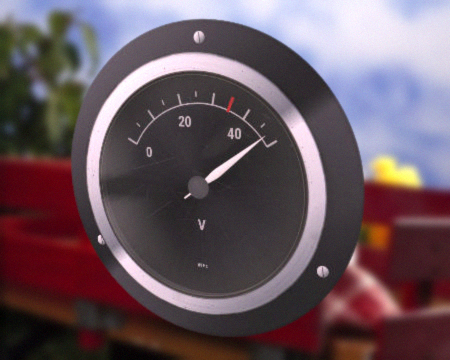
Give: 47.5,V
